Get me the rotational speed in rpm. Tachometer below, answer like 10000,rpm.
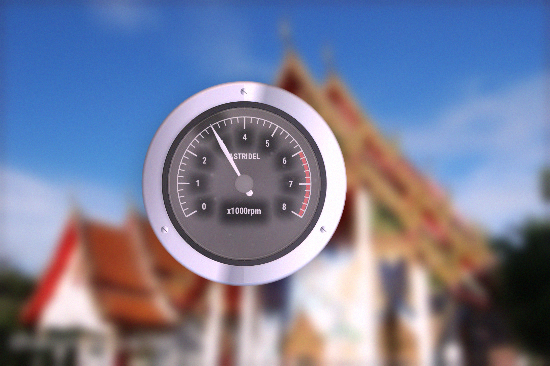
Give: 3000,rpm
